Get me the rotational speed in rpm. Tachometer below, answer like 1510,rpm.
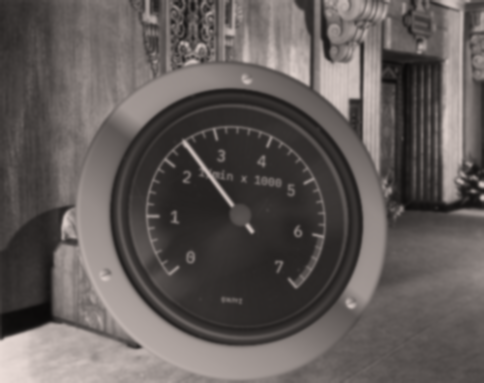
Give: 2400,rpm
